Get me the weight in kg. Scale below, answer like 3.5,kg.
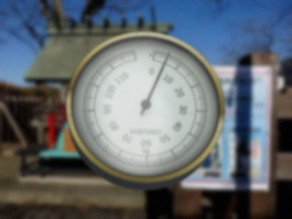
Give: 5,kg
